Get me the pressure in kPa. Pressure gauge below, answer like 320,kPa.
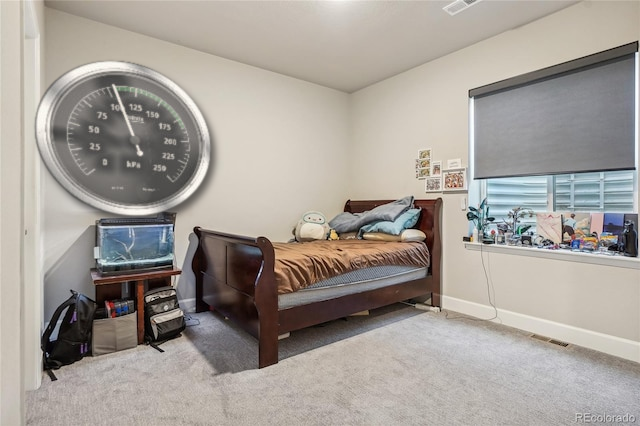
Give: 105,kPa
